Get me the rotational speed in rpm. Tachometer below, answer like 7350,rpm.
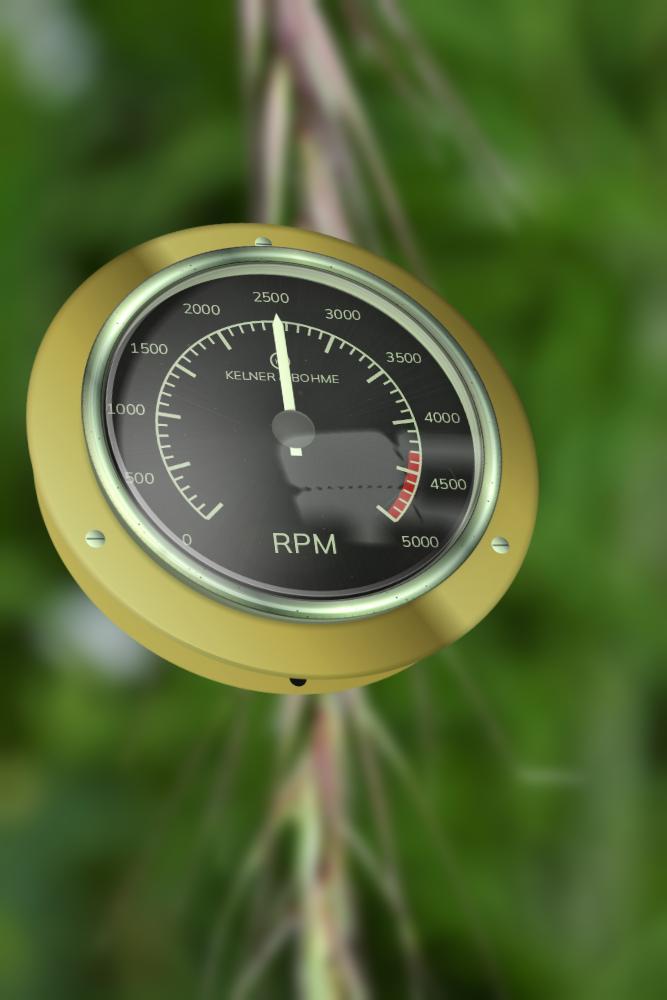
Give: 2500,rpm
